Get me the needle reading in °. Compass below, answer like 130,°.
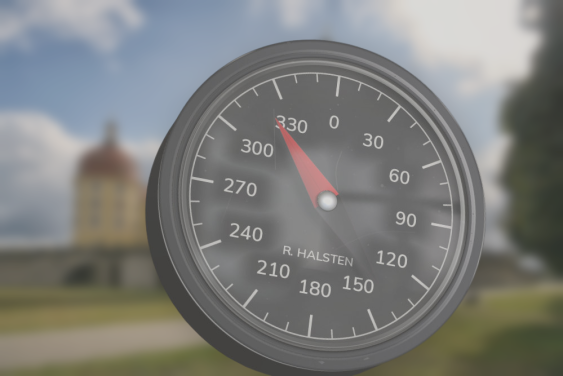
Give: 320,°
